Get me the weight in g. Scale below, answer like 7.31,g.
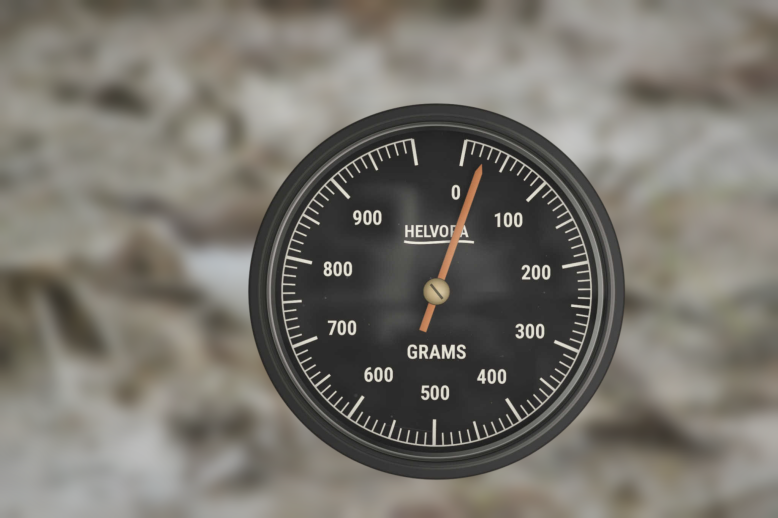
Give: 25,g
